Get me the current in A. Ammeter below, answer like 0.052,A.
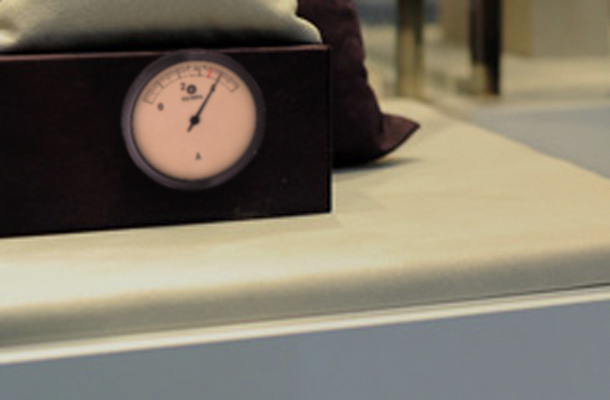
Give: 4,A
